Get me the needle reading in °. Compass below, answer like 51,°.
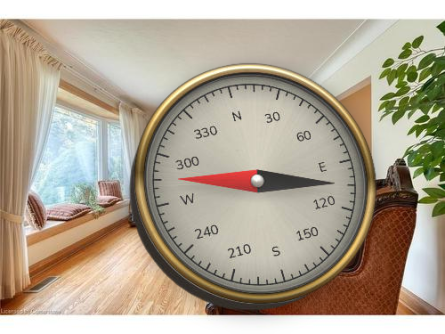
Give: 285,°
